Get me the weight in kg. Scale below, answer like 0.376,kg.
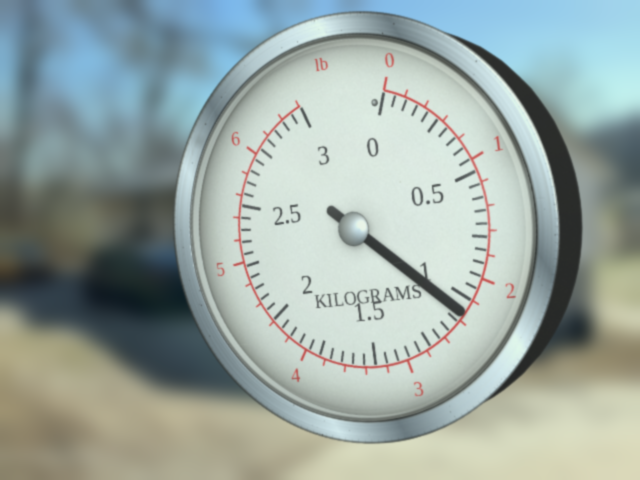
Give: 1.05,kg
